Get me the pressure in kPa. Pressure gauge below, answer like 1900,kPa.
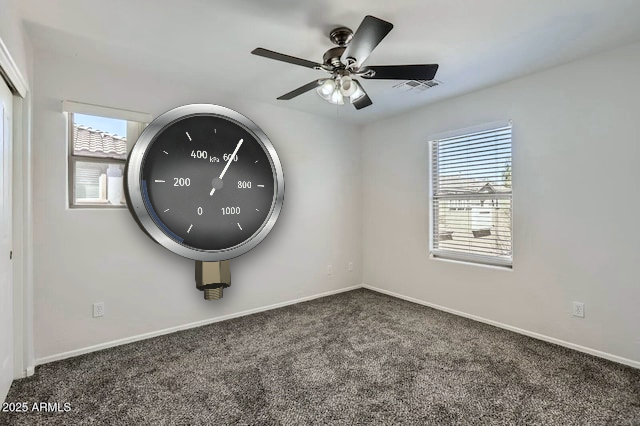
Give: 600,kPa
